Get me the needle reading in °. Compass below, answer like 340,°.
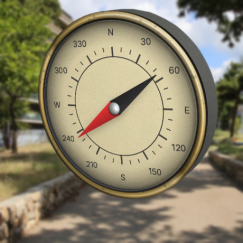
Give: 235,°
